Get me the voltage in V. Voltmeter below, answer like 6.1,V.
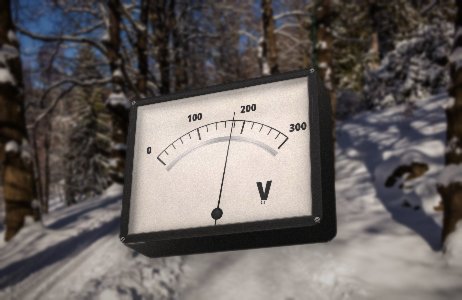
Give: 180,V
